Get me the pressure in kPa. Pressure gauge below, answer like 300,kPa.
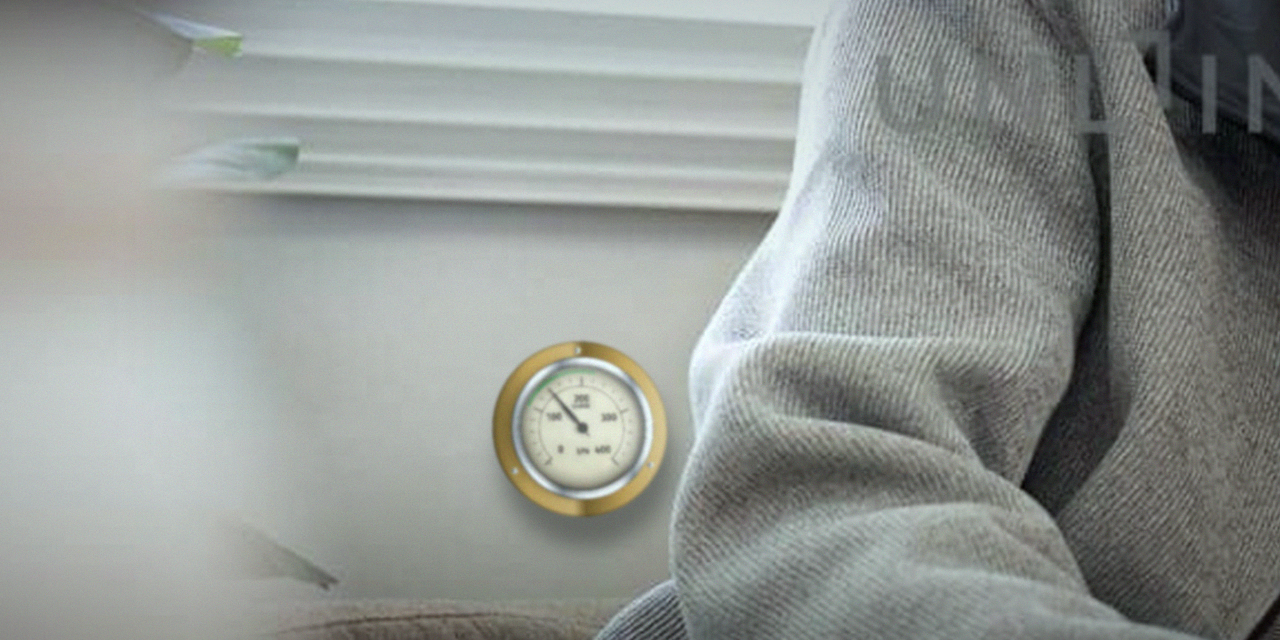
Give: 140,kPa
